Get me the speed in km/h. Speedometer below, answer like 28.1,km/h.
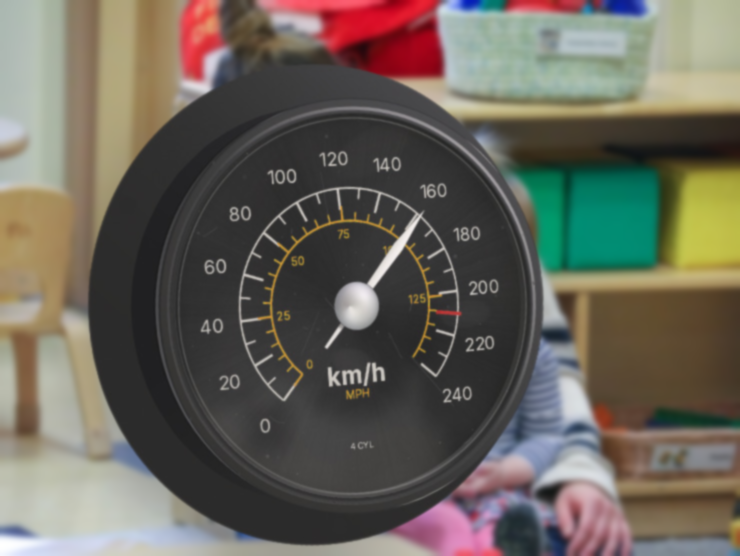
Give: 160,km/h
